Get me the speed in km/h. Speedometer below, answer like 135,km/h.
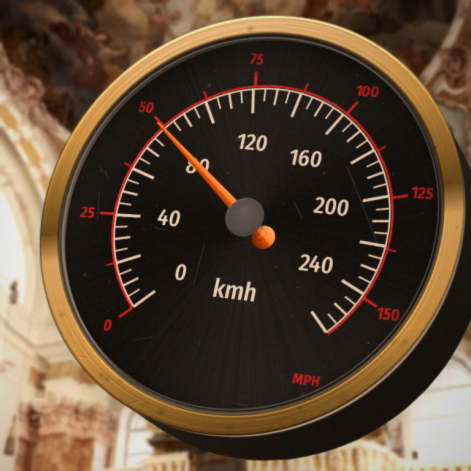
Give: 80,km/h
